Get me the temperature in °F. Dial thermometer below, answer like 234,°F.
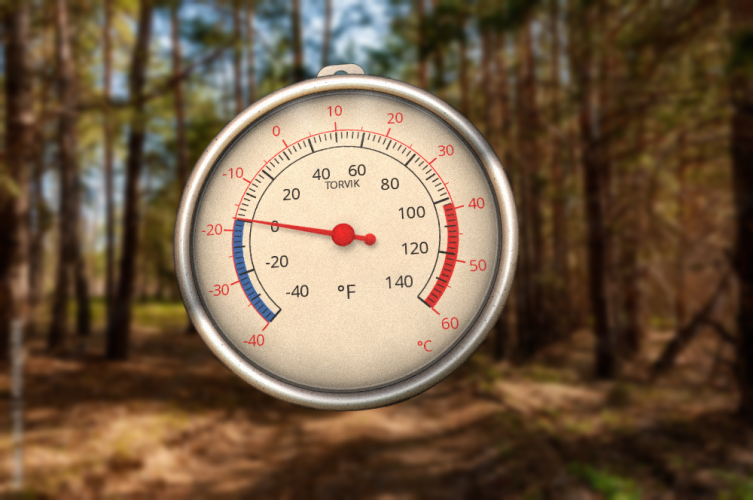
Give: 0,°F
